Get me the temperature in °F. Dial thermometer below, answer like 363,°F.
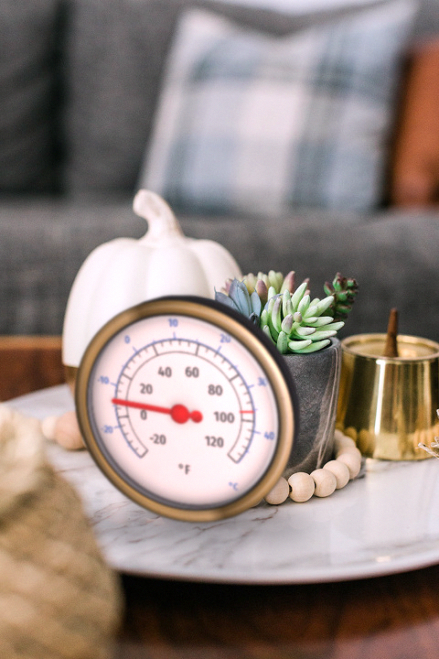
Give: 8,°F
